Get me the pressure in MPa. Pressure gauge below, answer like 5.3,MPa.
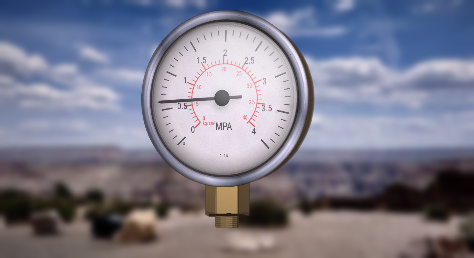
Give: 0.6,MPa
